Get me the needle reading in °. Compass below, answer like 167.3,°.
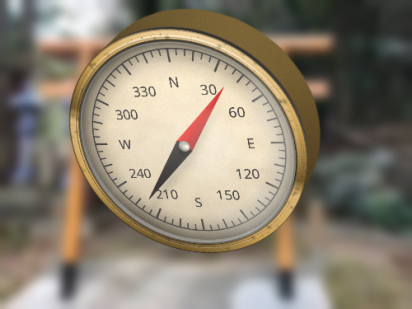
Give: 40,°
